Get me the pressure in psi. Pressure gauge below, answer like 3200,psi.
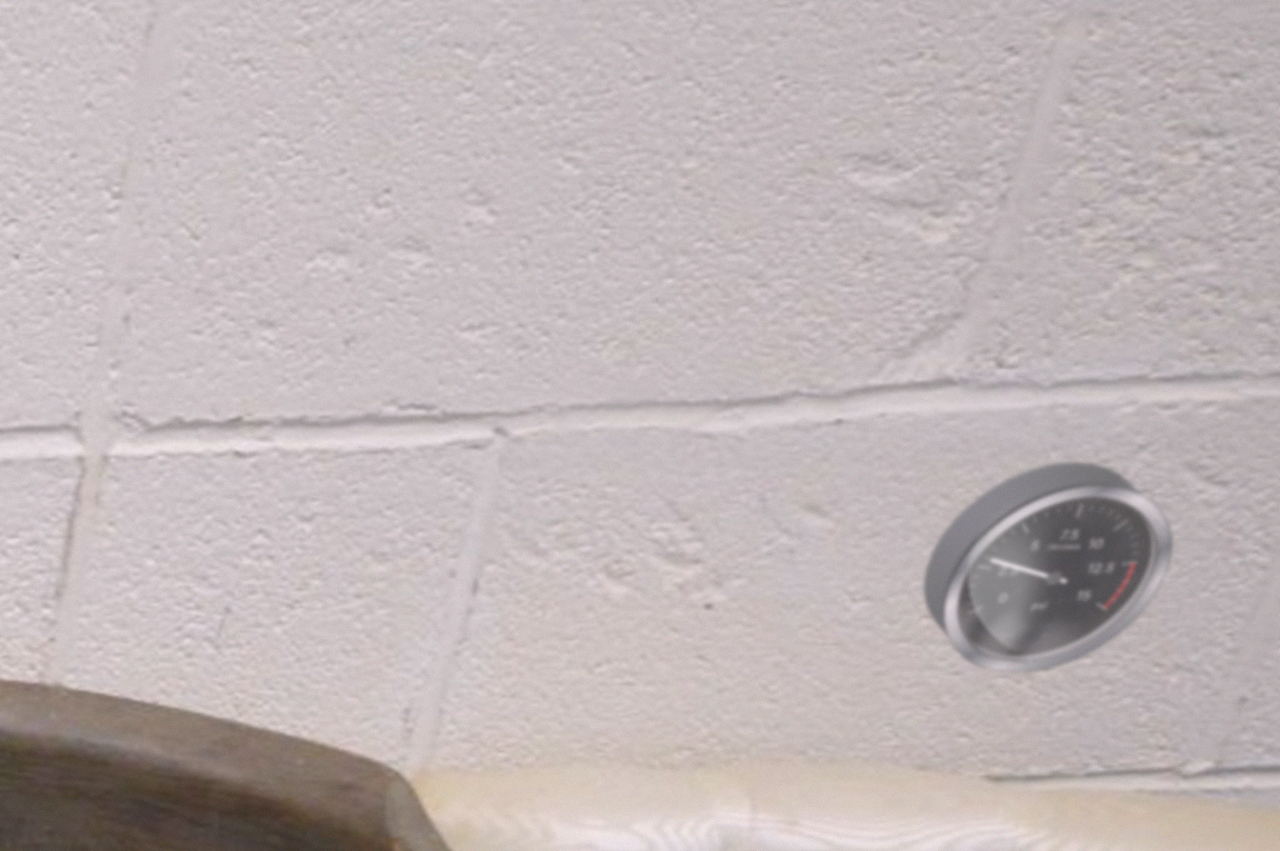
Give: 3,psi
